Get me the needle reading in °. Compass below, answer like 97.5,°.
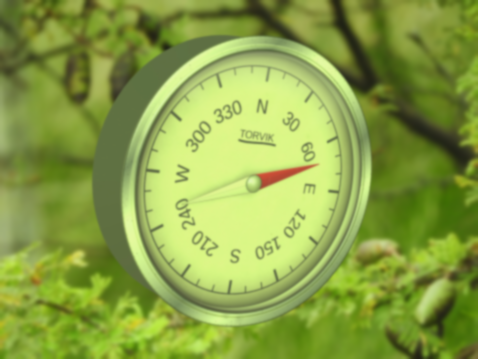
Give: 70,°
